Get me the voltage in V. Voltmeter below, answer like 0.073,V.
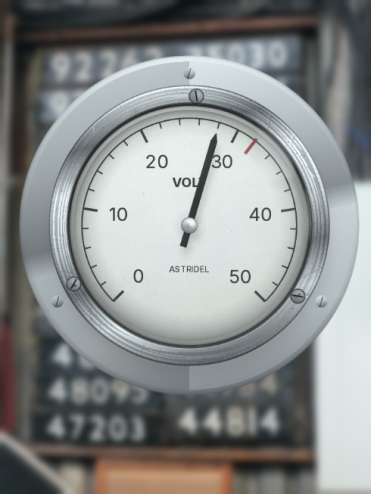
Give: 28,V
